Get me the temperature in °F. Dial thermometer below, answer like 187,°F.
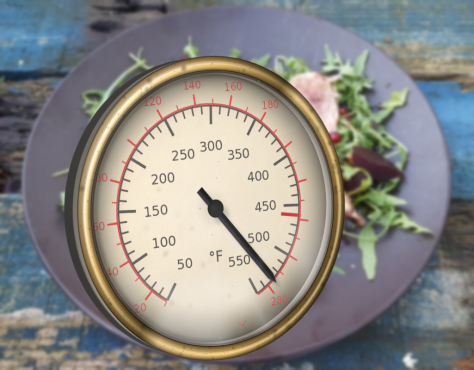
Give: 530,°F
